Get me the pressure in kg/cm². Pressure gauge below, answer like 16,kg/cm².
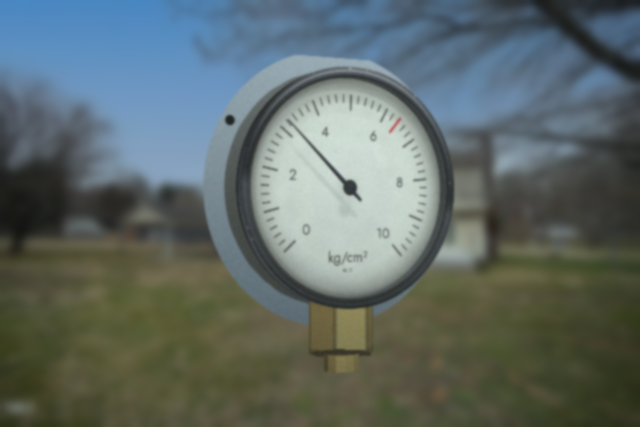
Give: 3.2,kg/cm²
